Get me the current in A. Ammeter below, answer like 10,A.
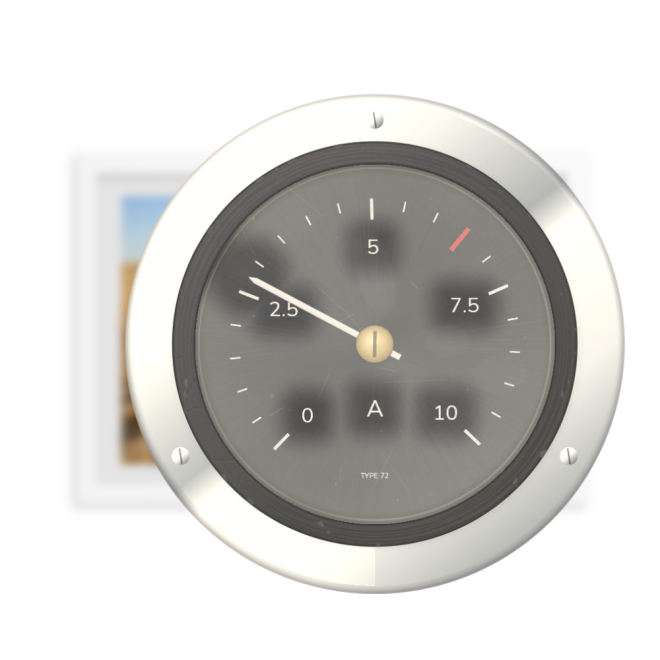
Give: 2.75,A
